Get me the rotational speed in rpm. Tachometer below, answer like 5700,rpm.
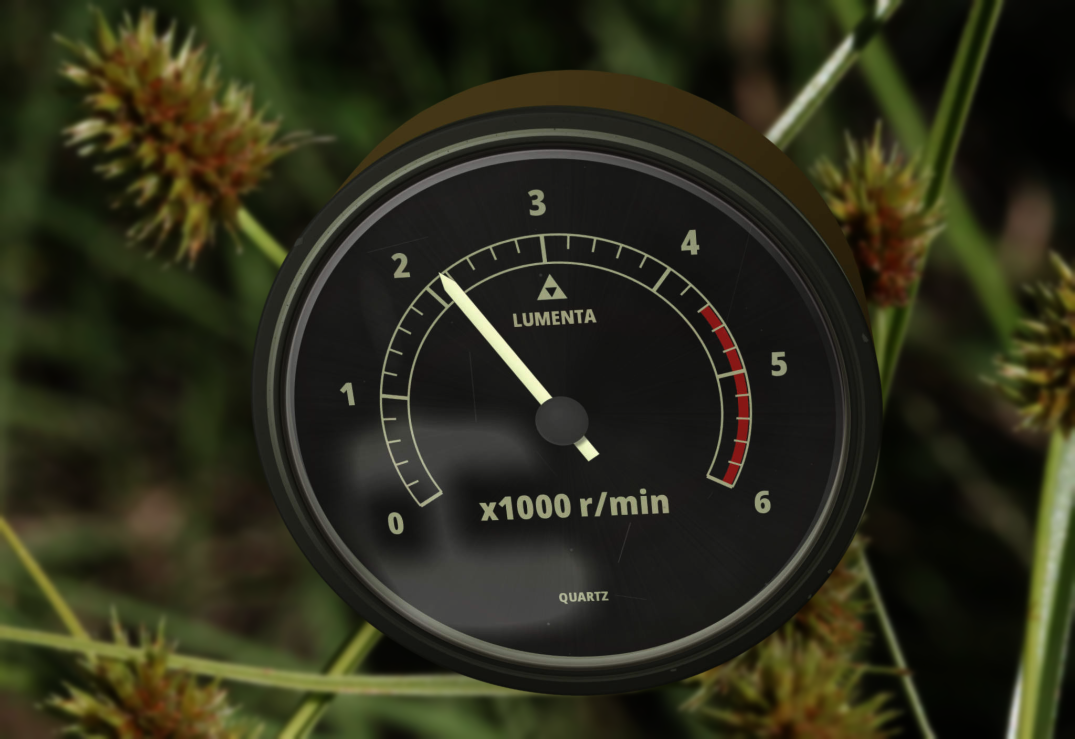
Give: 2200,rpm
